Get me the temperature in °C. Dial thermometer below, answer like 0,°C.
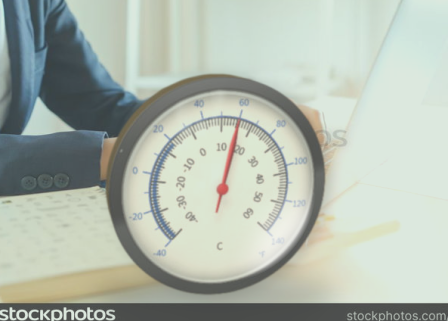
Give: 15,°C
